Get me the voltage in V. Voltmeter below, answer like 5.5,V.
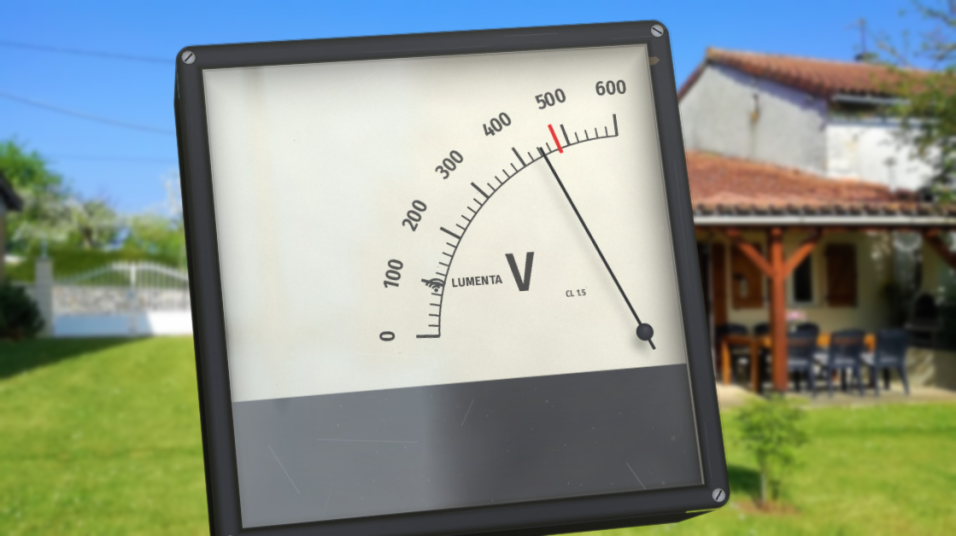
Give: 440,V
